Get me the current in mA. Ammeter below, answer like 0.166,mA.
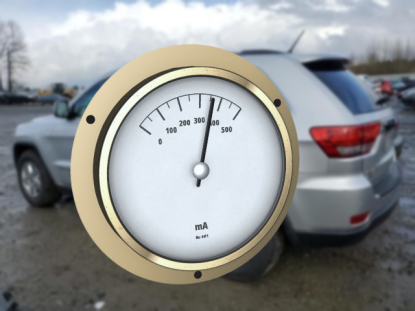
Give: 350,mA
